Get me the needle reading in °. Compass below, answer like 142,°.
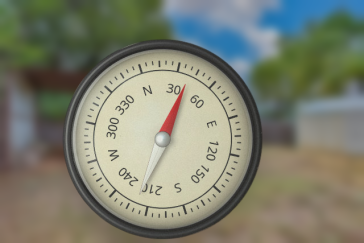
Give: 40,°
